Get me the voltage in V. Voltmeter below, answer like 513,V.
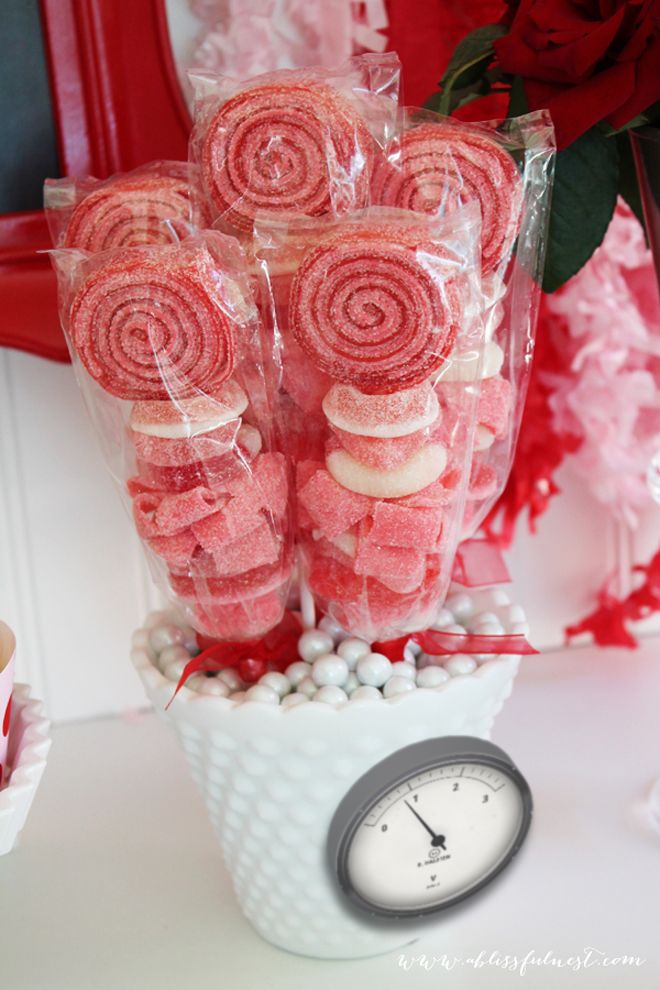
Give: 0.8,V
